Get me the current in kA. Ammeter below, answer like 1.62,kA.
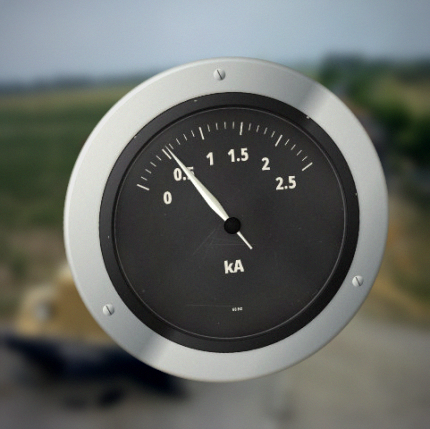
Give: 0.55,kA
